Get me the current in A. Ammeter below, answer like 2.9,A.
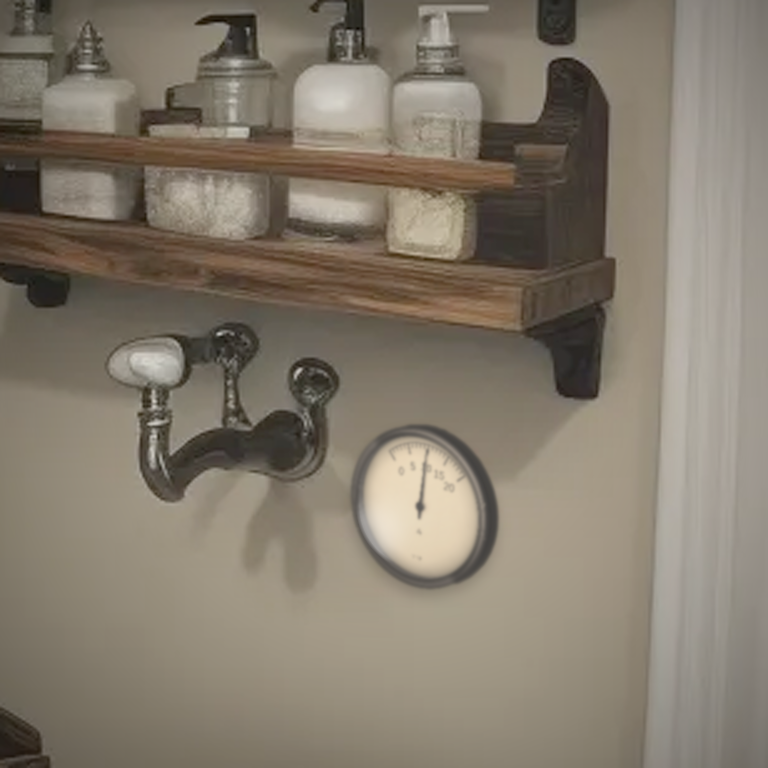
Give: 10,A
